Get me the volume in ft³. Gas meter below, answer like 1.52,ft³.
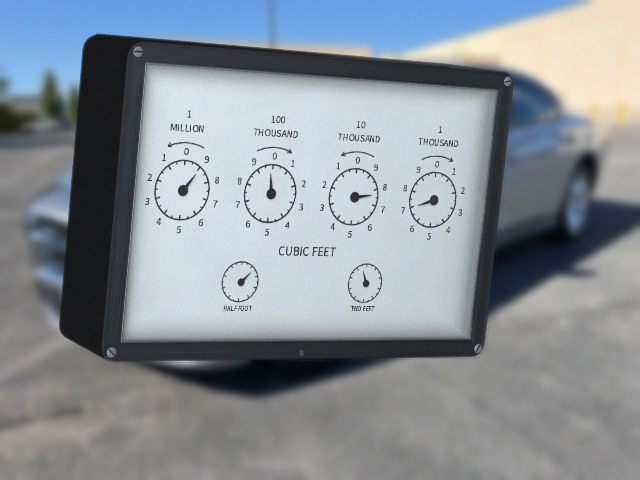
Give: 897700,ft³
